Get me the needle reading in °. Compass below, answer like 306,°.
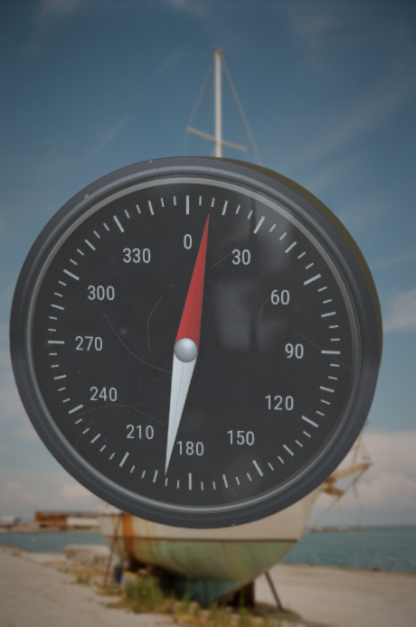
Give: 10,°
